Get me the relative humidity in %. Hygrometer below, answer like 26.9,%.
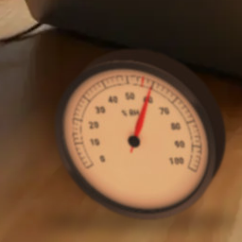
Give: 60,%
